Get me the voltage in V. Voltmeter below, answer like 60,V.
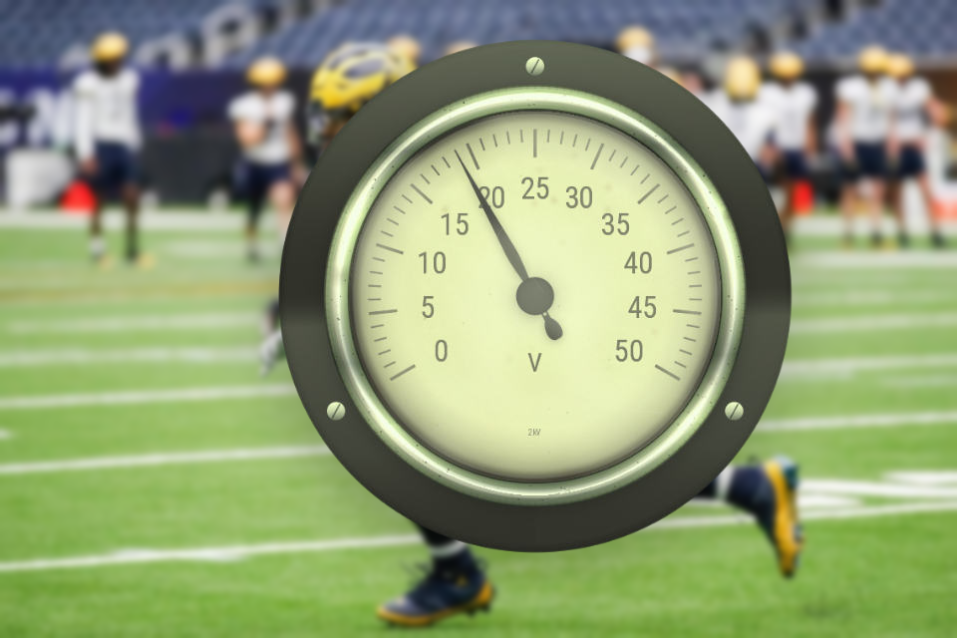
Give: 19,V
